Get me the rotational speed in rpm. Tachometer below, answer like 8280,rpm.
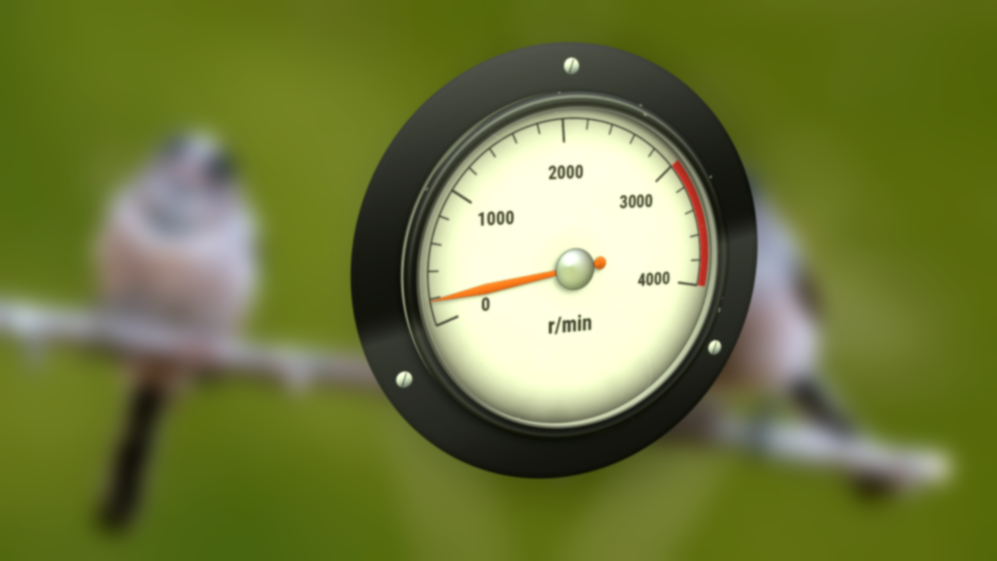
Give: 200,rpm
